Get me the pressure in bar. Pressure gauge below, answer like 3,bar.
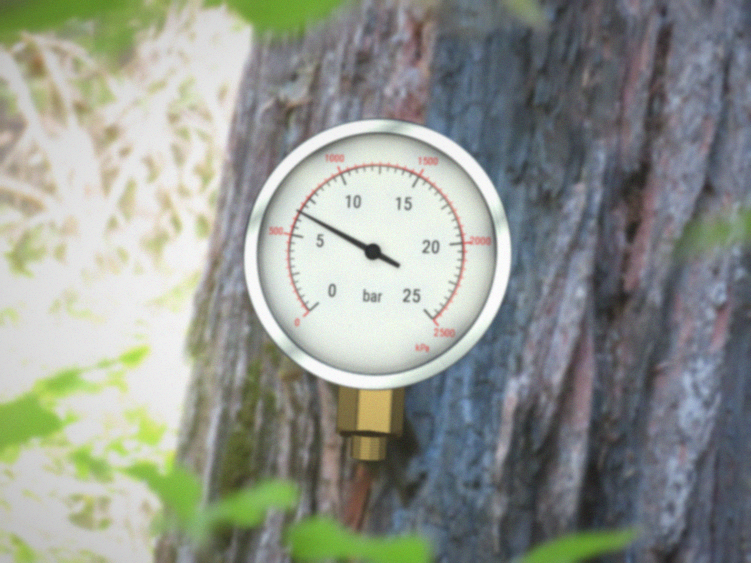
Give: 6.5,bar
